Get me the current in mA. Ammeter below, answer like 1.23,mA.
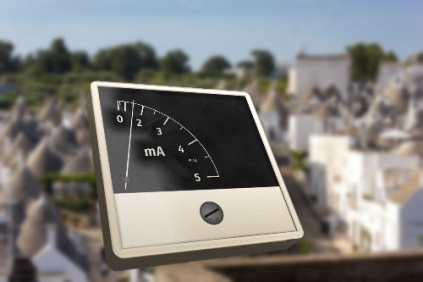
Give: 1.5,mA
